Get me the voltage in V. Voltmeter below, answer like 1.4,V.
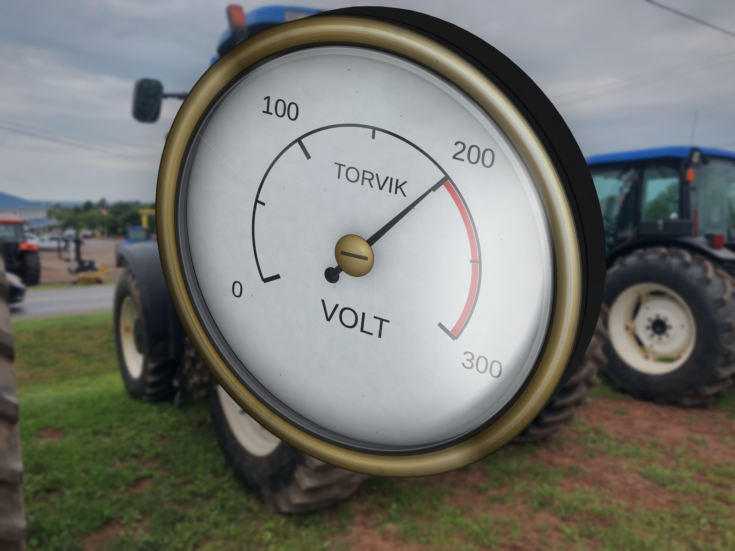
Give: 200,V
